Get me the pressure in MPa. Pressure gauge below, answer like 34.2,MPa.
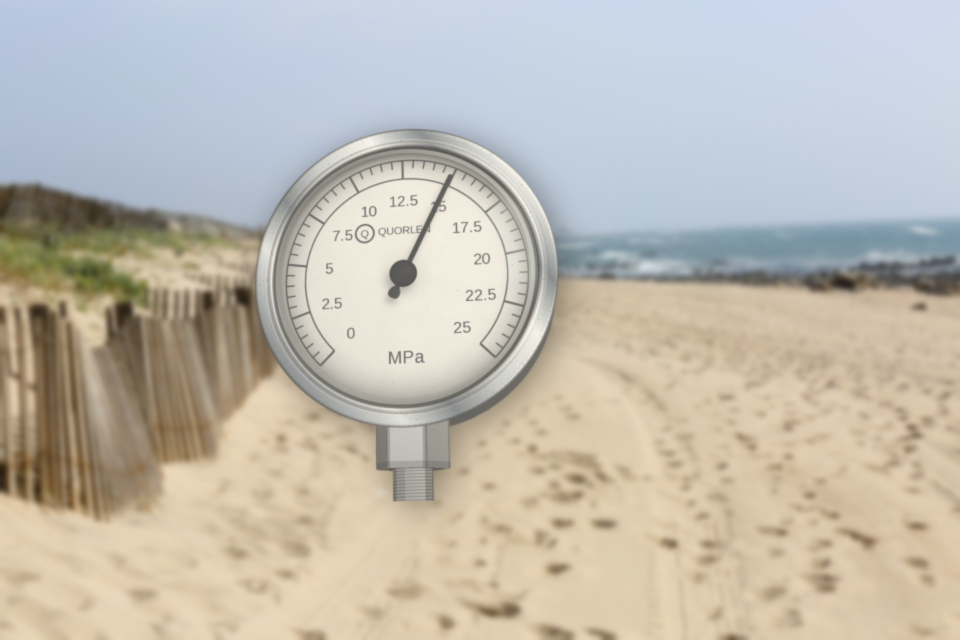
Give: 15,MPa
